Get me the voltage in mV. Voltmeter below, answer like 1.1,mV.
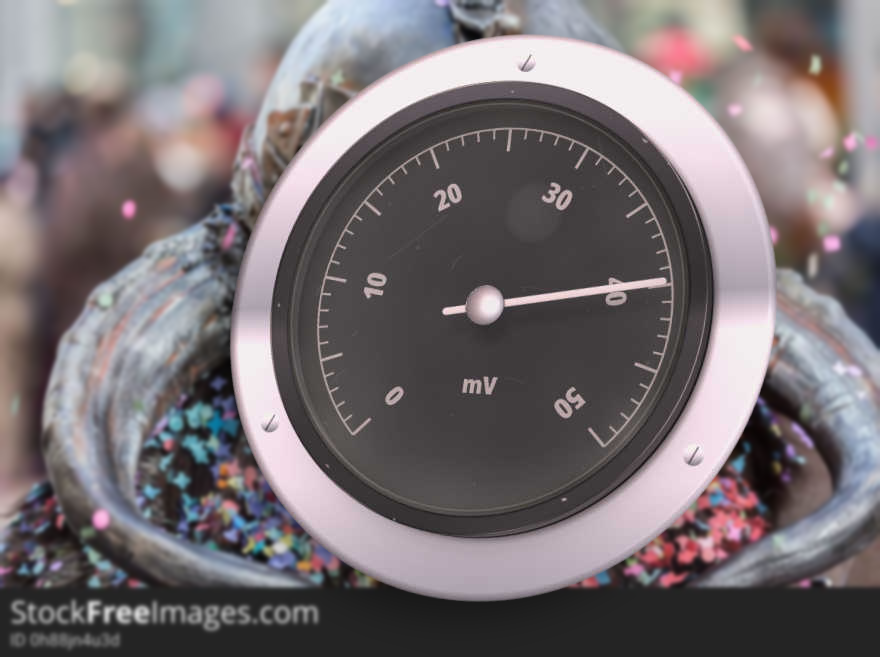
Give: 40,mV
